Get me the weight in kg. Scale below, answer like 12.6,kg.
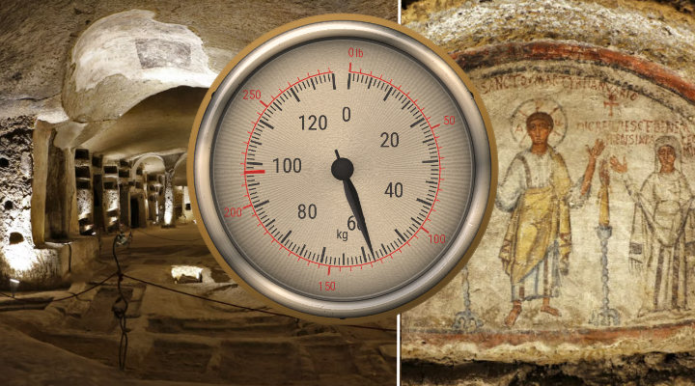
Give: 58,kg
